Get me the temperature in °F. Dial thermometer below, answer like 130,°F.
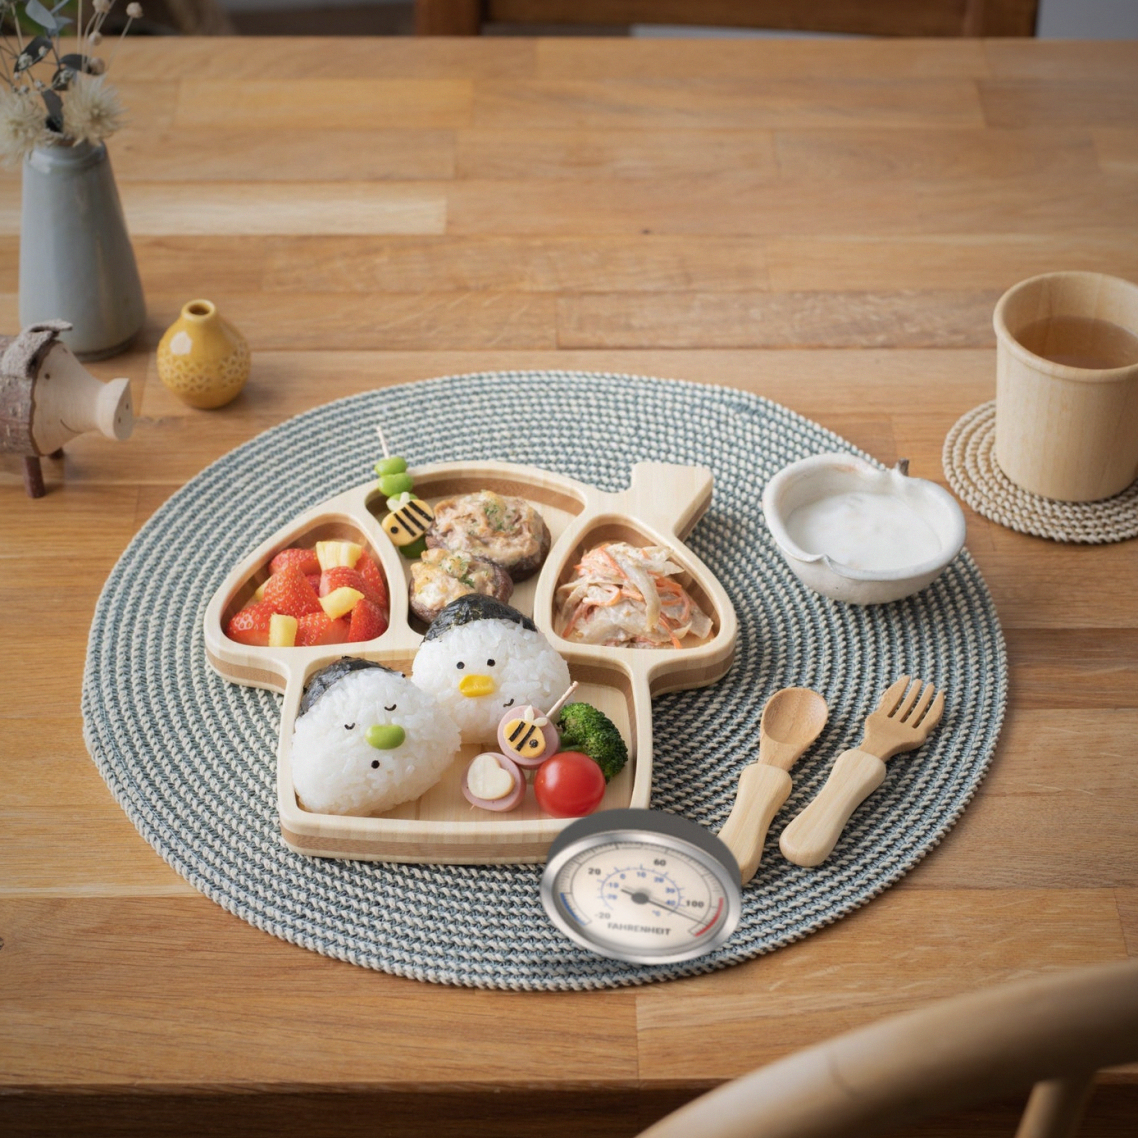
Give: 110,°F
